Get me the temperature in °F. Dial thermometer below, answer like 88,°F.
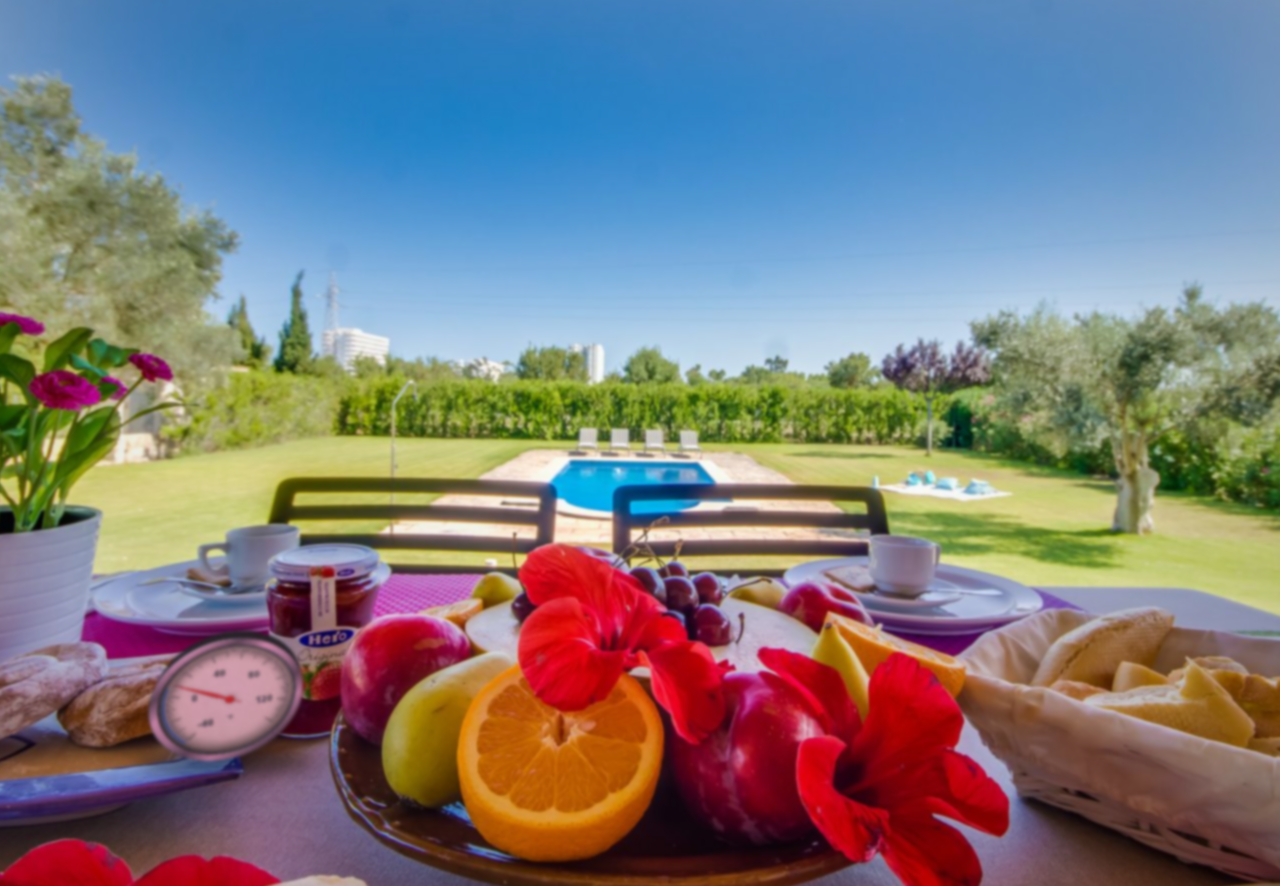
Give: 10,°F
